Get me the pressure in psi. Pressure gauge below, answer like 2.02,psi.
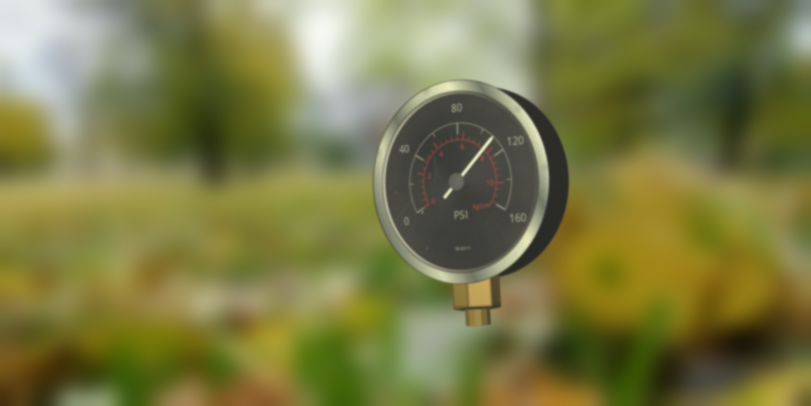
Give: 110,psi
